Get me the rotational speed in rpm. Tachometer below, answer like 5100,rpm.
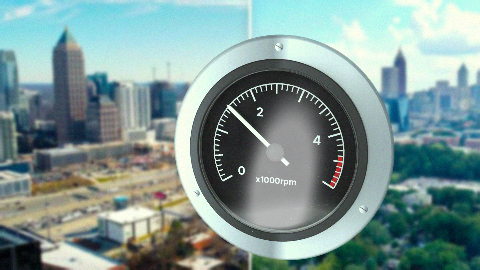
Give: 1500,rpm
